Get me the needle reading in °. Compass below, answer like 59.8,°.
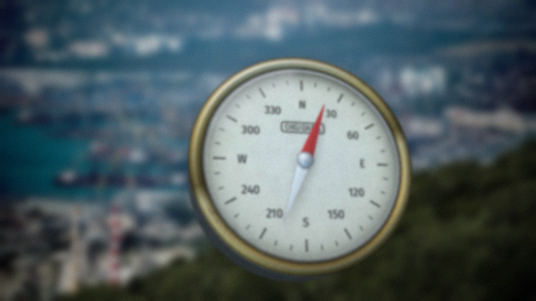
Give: 20,°
